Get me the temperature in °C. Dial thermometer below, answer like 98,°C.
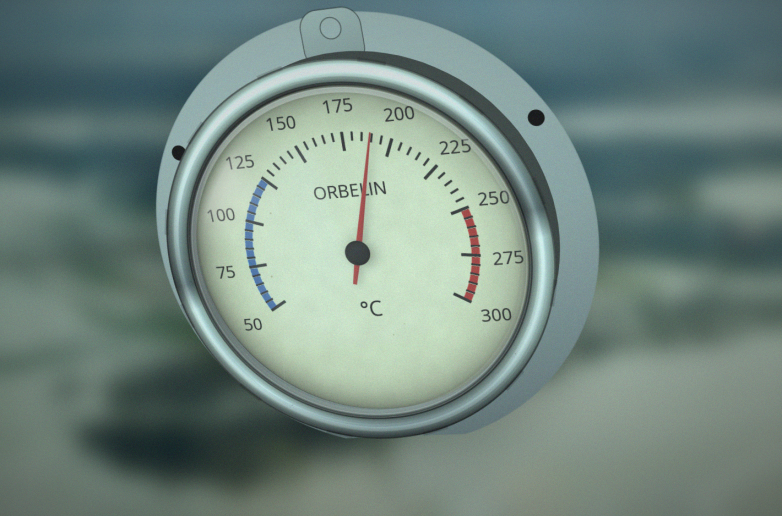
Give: 190,°C
